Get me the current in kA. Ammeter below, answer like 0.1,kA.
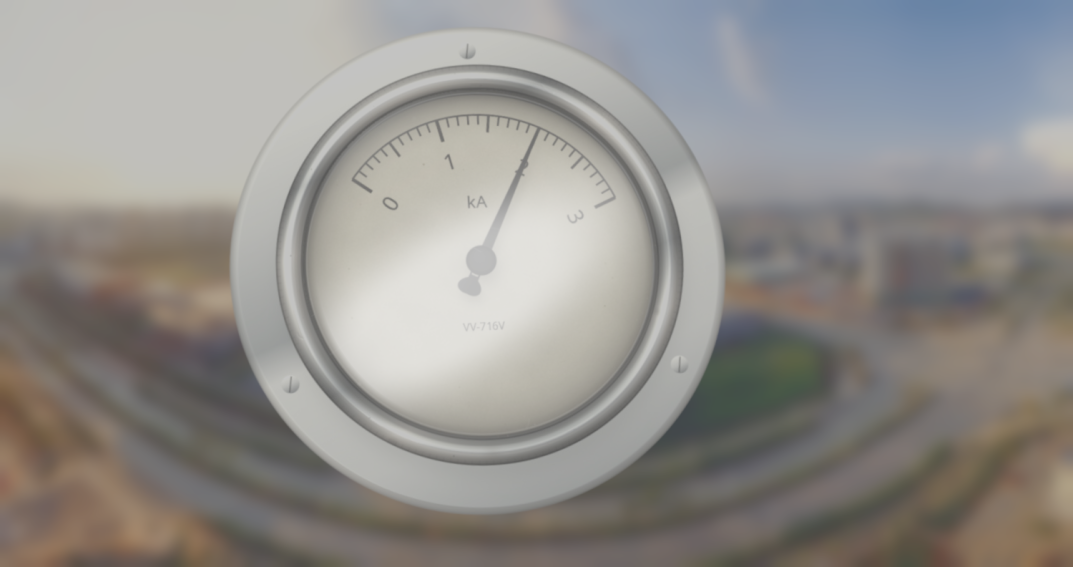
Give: 2,kA
